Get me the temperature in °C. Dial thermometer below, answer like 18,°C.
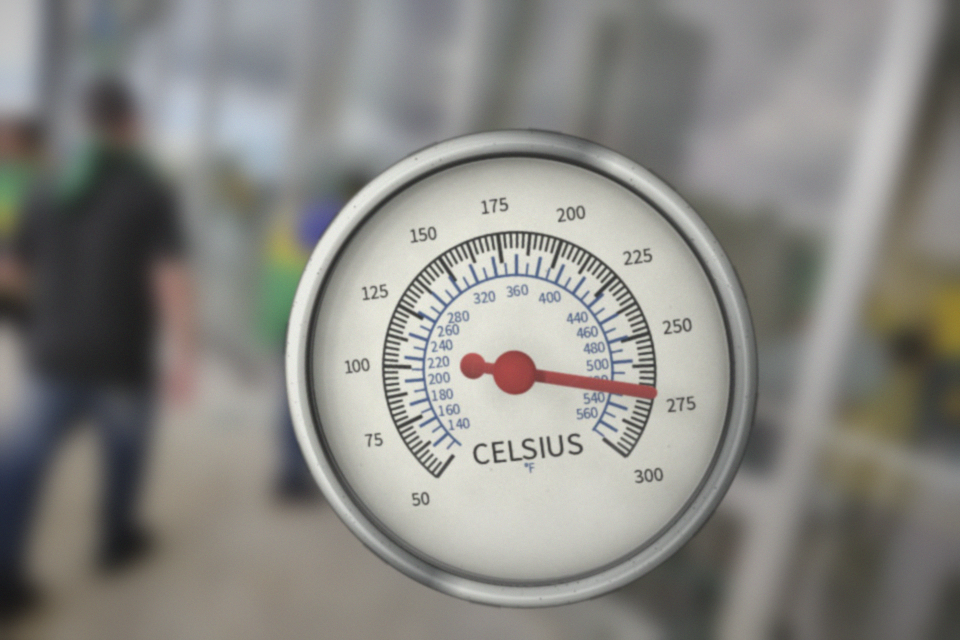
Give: 272.5,°C
